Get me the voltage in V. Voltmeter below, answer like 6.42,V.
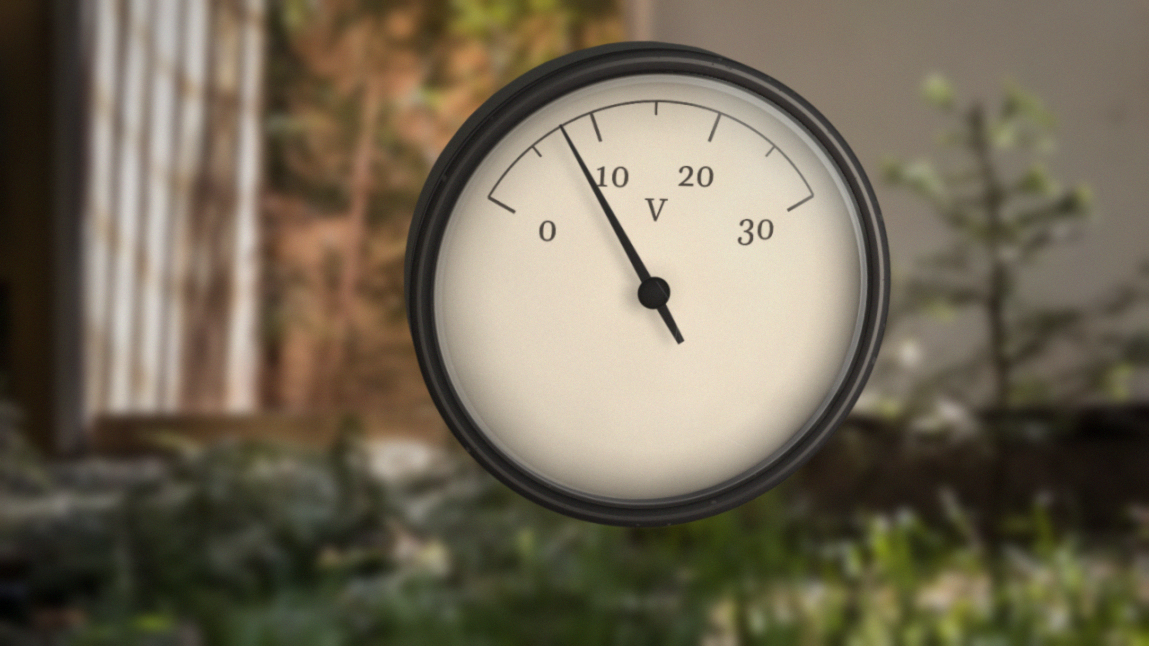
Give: 7.5,V
